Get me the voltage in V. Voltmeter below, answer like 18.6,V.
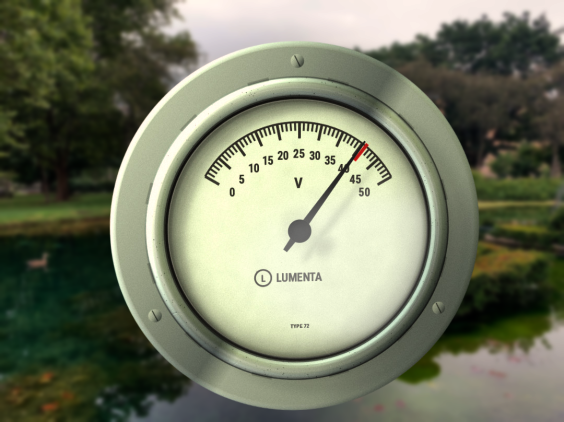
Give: 40,V
